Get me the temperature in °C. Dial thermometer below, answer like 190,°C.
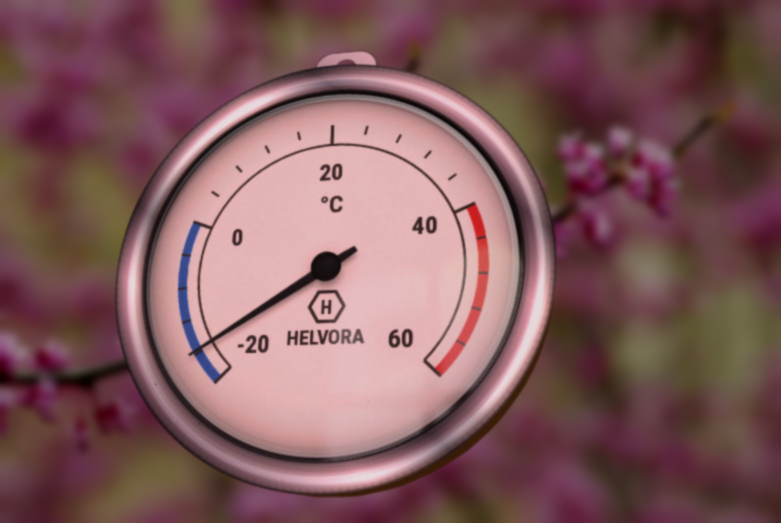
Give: -16,°C
